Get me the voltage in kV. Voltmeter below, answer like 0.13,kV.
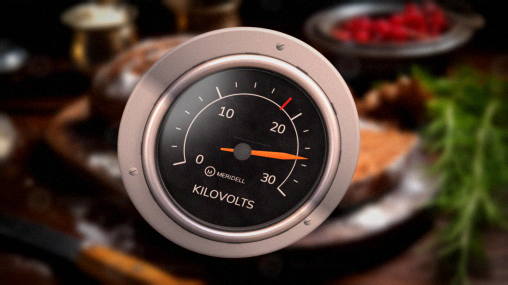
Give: 25,kV
